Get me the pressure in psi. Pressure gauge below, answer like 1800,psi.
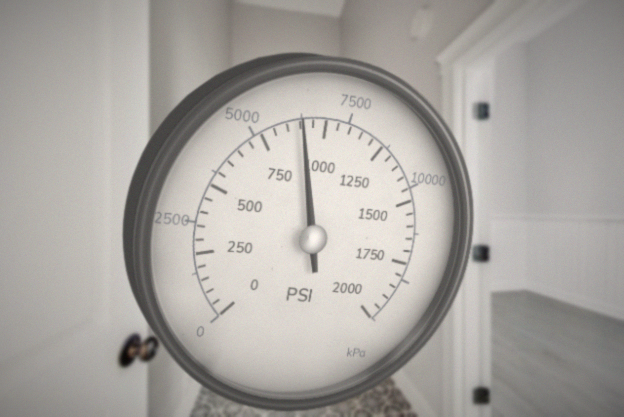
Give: 900,psi
